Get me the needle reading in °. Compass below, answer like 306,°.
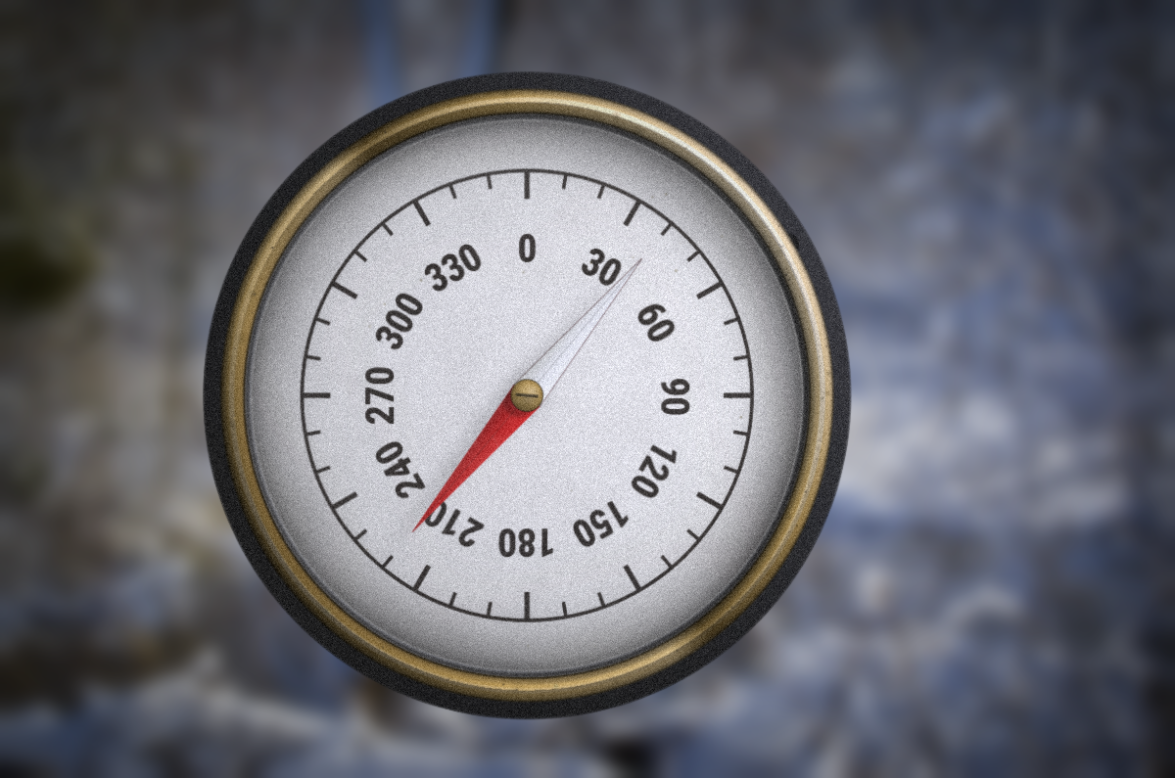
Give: 220,°
